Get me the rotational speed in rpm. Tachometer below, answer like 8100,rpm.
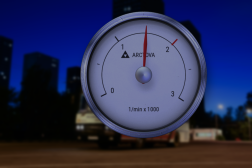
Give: 1500,rpm
